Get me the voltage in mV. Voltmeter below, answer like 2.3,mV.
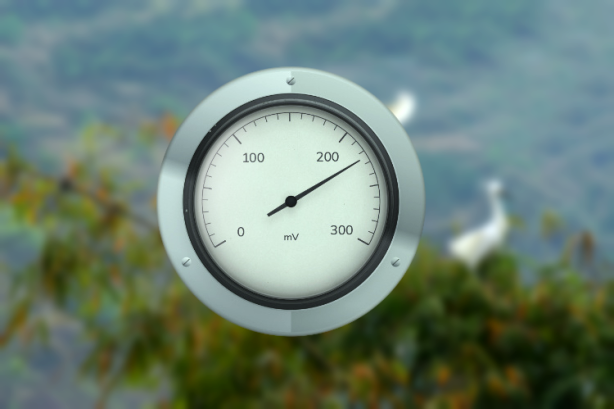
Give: 225,mV
